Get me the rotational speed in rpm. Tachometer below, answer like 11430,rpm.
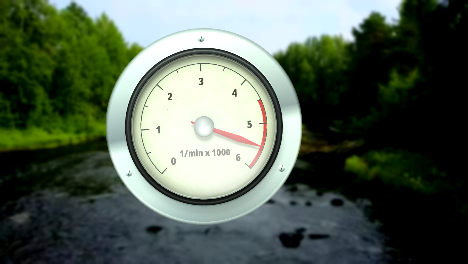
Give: 5500,rpm
